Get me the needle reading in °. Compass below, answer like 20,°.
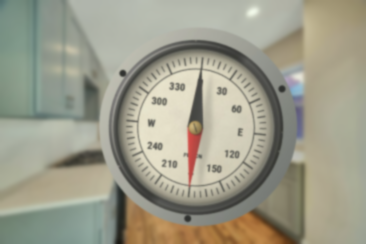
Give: 180,°
